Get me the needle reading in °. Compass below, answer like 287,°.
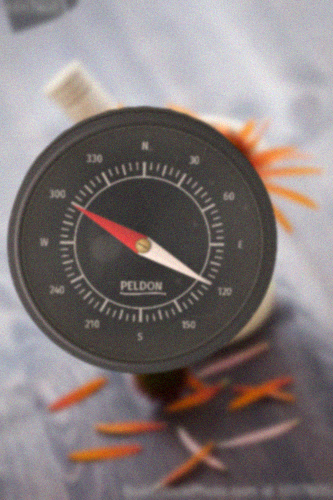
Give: 300,°
